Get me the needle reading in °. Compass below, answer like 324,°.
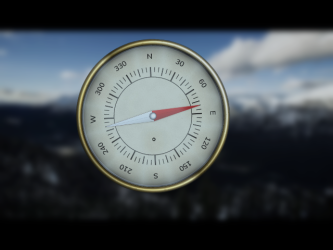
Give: 80,°
